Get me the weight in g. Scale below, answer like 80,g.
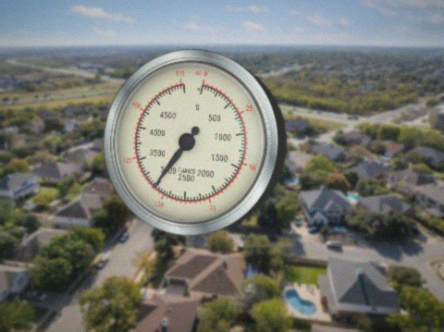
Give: 3000,g
